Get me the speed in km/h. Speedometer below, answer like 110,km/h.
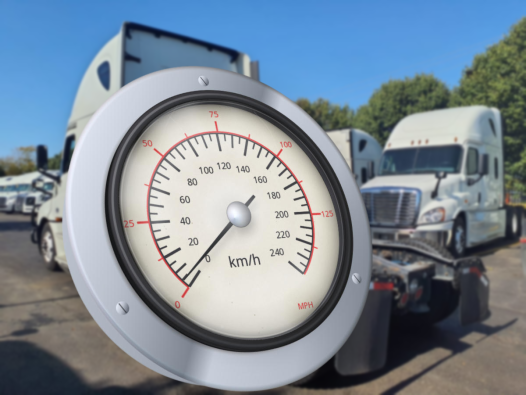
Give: 5,km/h
